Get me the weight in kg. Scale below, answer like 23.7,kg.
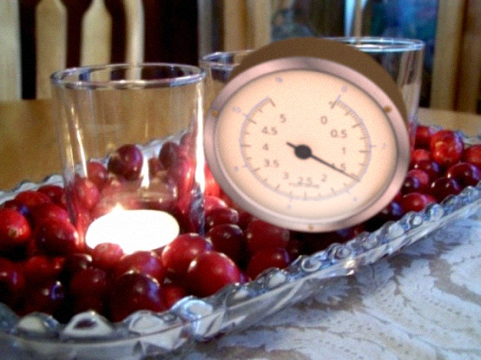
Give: 1.5,kg
